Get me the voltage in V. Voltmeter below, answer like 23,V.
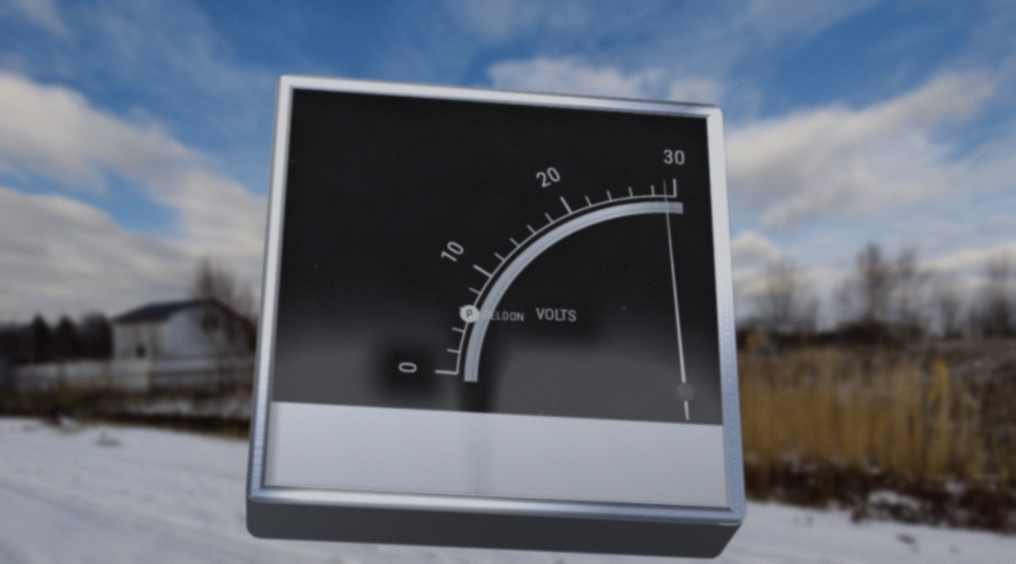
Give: 29,V
